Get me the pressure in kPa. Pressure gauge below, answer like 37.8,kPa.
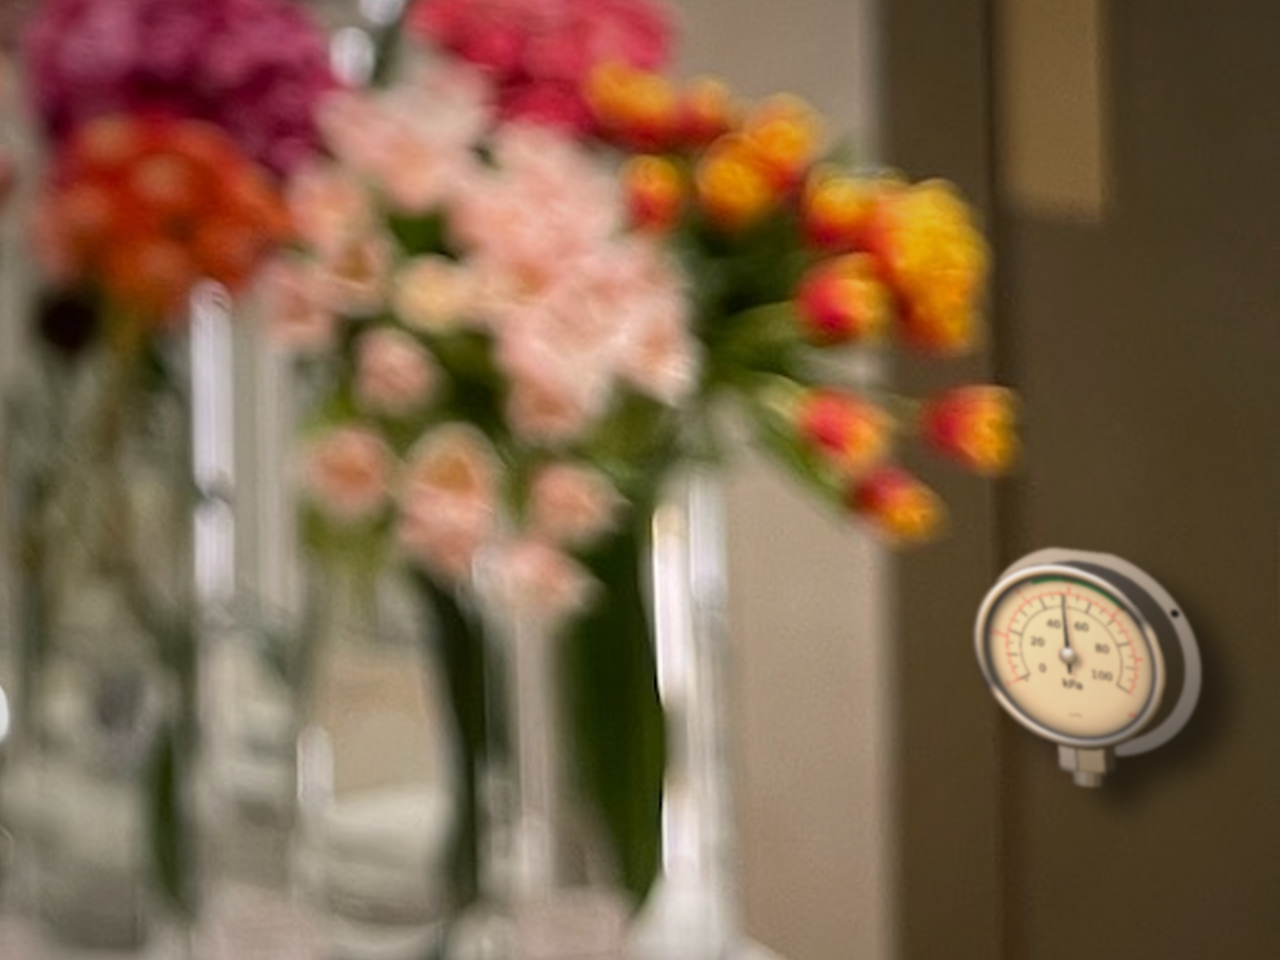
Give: 50,kPa
